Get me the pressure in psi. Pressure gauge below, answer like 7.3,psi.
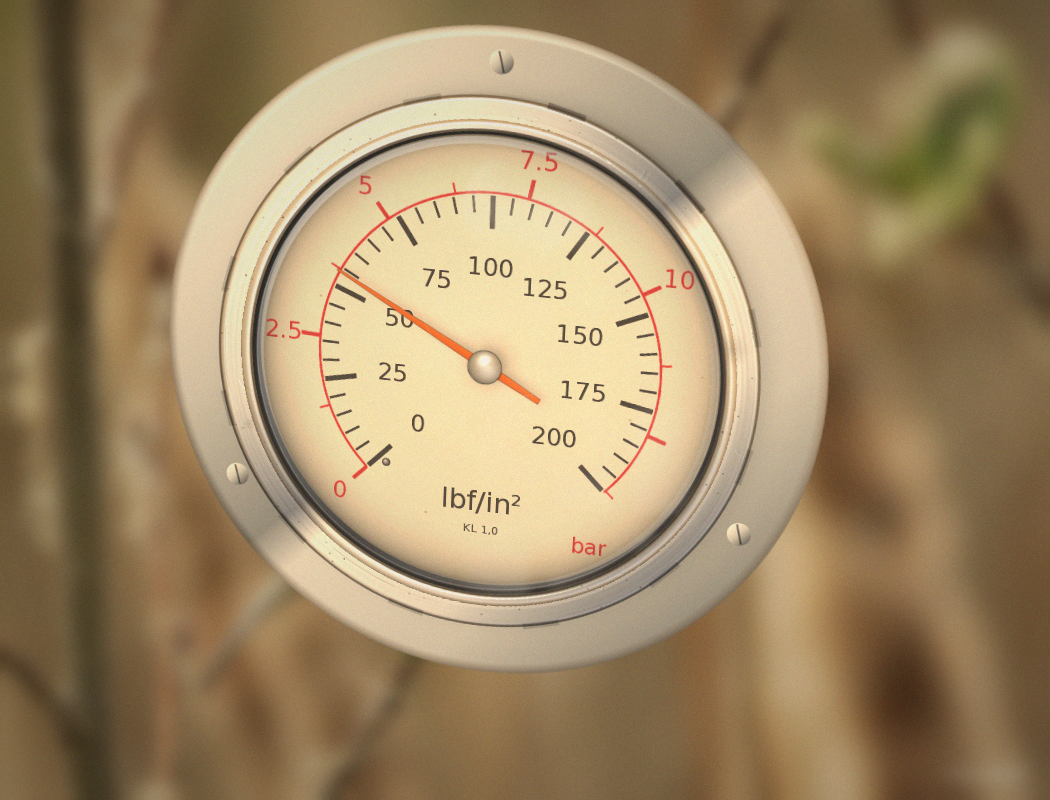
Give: 55,psi
